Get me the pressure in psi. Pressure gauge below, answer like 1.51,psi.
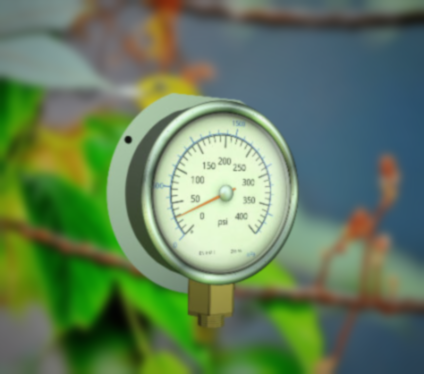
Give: 30,psi
